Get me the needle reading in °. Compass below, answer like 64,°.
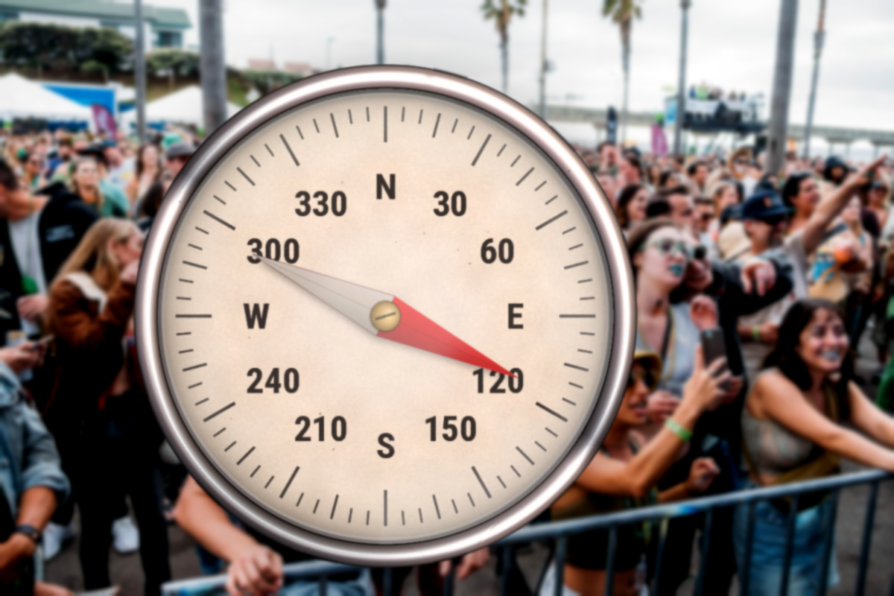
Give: 115,°
